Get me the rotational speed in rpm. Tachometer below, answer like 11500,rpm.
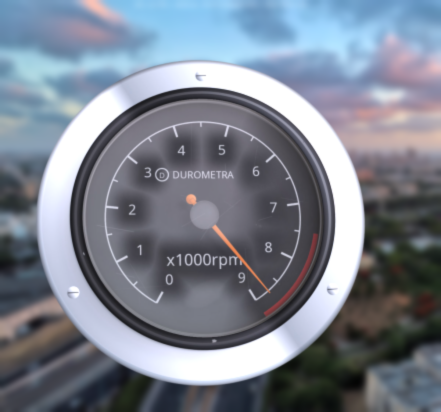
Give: 8750,rpm
